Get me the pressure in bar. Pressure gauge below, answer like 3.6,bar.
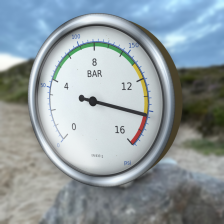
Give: 14,bar
